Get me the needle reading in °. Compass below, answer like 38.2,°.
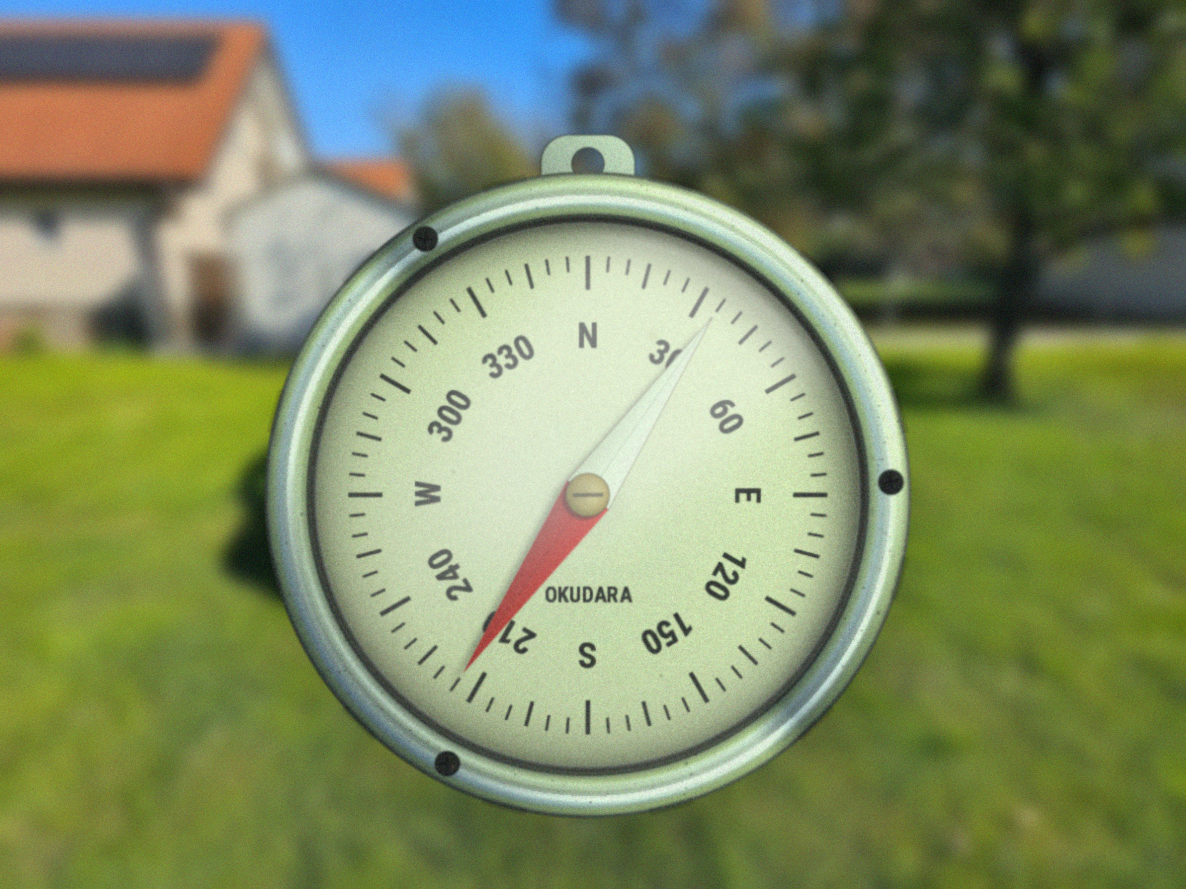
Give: 215,°
